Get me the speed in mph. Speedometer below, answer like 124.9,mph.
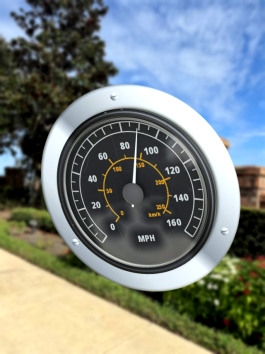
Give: 90,mph
